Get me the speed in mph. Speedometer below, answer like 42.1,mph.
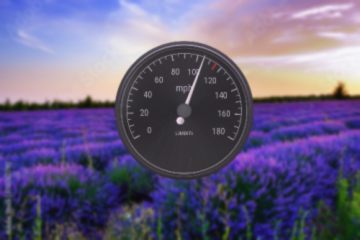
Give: 105,mph
